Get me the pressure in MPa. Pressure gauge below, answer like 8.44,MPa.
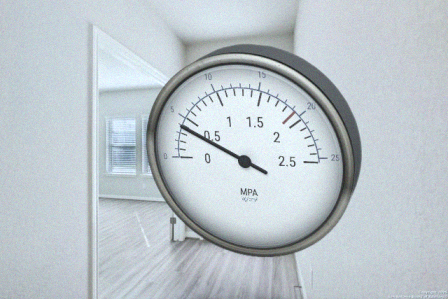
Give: 0.4,MPa
